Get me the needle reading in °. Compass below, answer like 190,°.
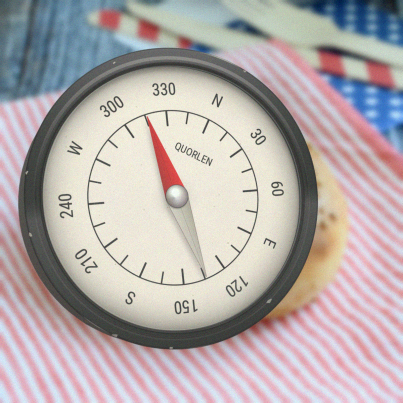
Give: 315,°
